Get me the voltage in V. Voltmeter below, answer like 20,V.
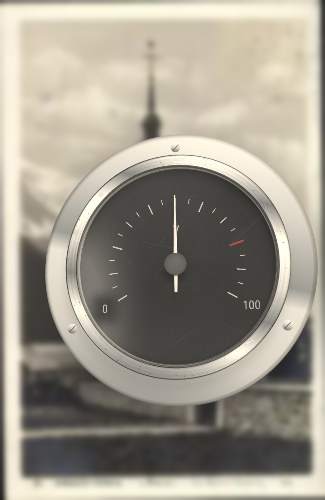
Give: 50,V
